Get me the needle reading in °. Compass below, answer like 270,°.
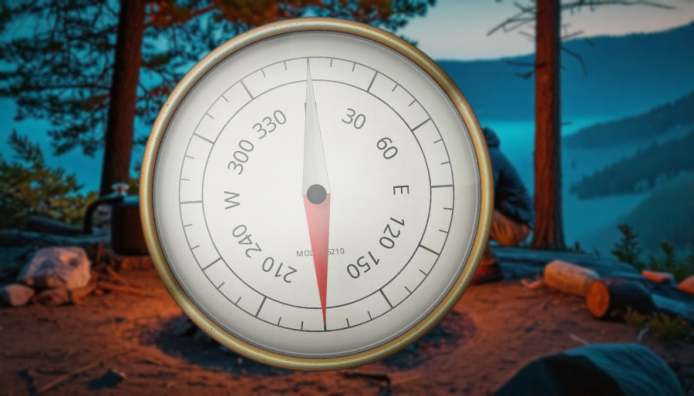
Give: 180,°
